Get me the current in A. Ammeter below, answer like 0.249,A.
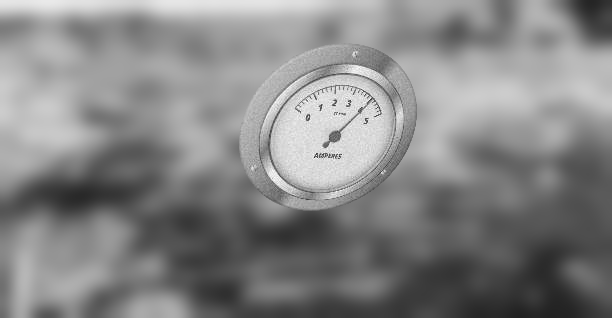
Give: 4,A
